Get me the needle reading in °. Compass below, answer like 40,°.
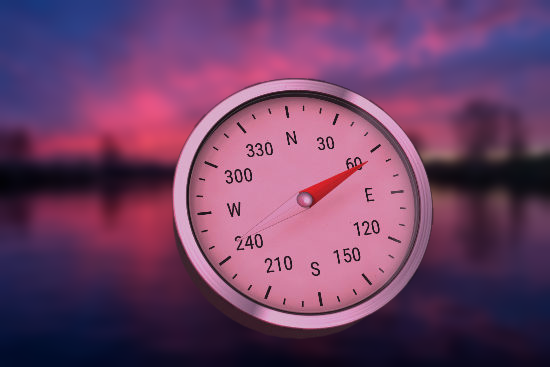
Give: 65,°
